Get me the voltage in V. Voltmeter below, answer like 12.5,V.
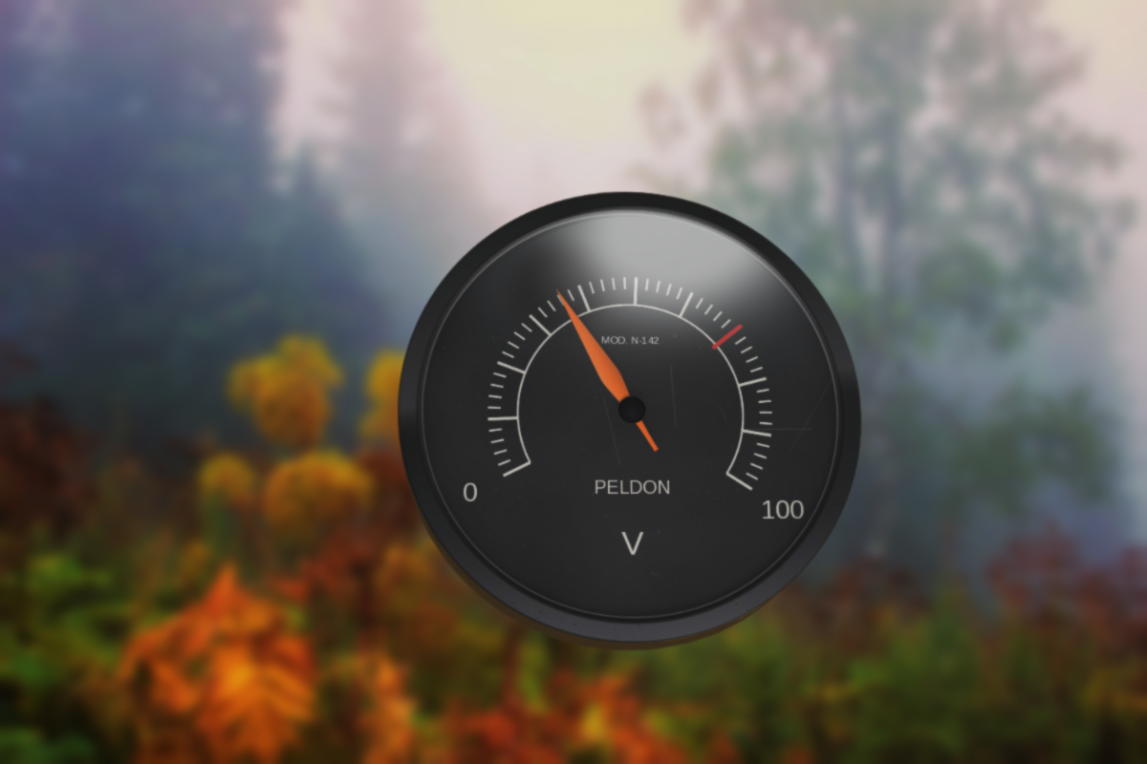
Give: 36,V
